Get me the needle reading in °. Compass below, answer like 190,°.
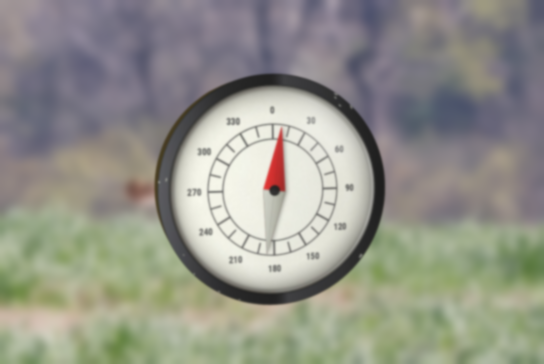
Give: 7.5,°
